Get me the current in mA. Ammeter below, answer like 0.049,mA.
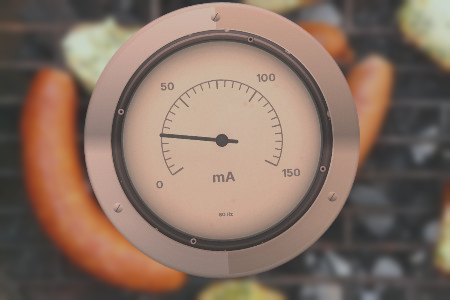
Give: 25,mA
